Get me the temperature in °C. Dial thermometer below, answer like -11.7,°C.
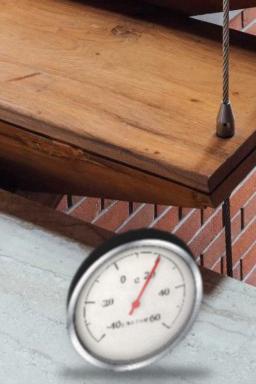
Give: 20,°C
